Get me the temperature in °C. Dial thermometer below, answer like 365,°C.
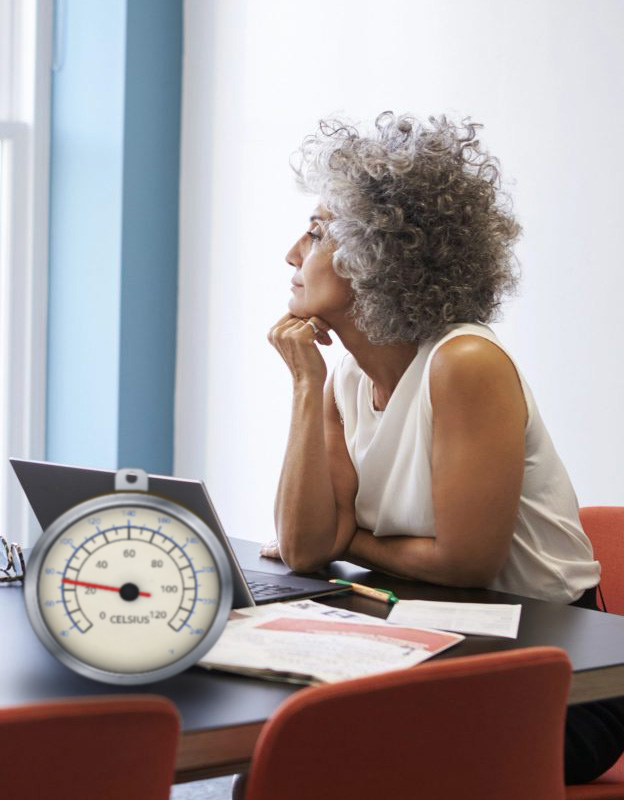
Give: 25,°C
